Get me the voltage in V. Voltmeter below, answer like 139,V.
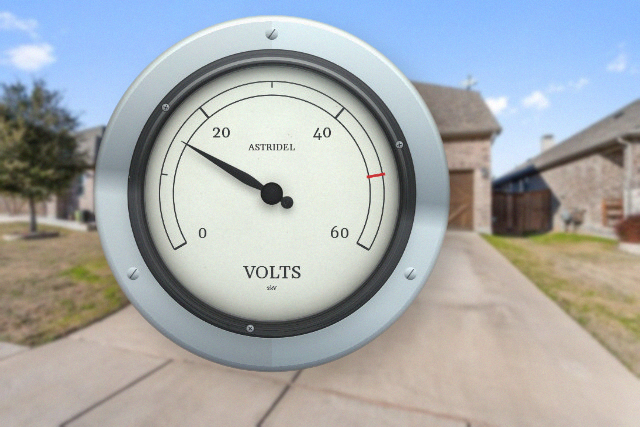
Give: 15,V
